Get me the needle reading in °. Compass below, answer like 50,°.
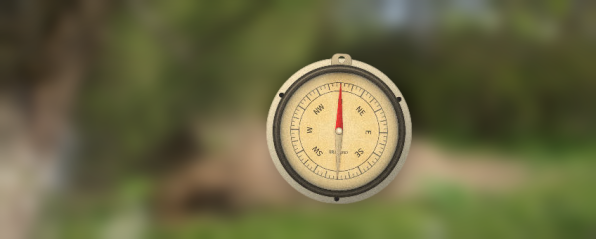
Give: 0,°
